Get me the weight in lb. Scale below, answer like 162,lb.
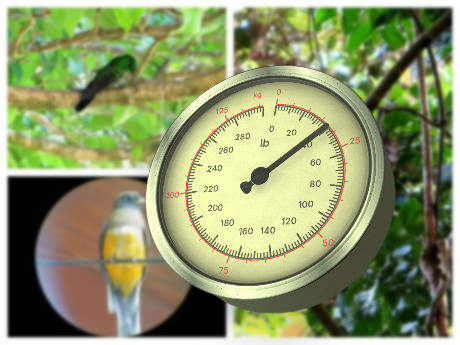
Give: 40,lb
